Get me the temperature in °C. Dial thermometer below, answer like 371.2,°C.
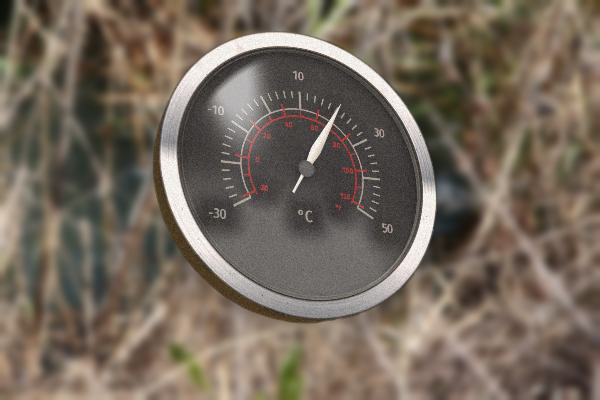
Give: 20,°C
